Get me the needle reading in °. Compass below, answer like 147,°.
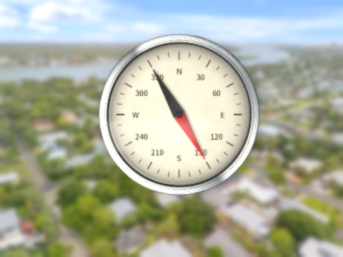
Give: 150,°
